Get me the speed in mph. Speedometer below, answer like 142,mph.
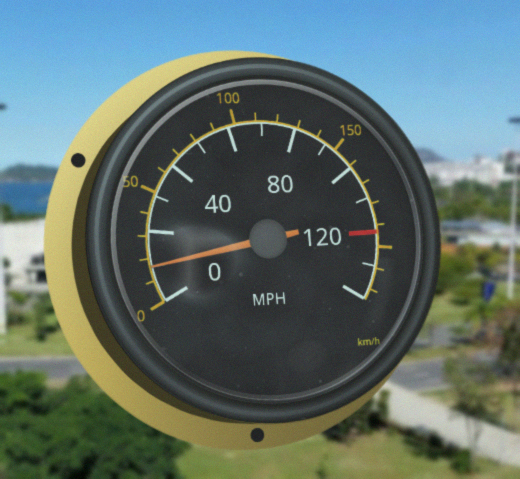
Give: 10,mph
